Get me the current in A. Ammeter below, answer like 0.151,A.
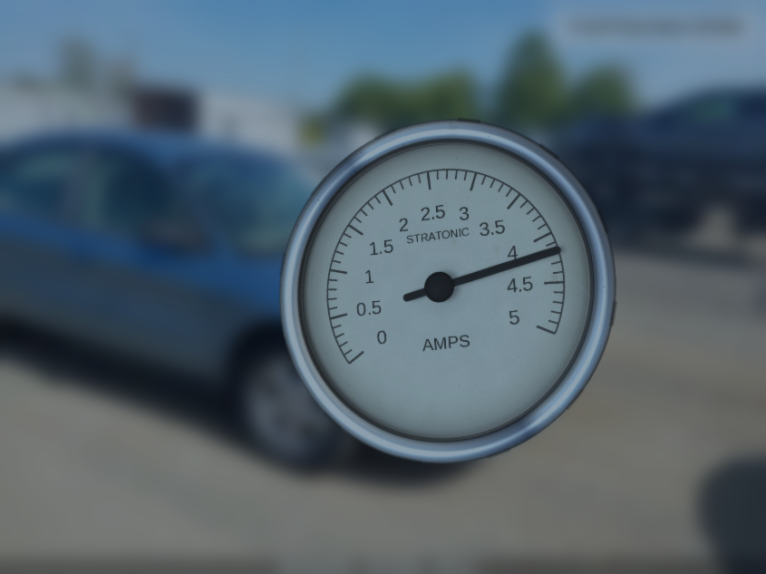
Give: 4.2,A
